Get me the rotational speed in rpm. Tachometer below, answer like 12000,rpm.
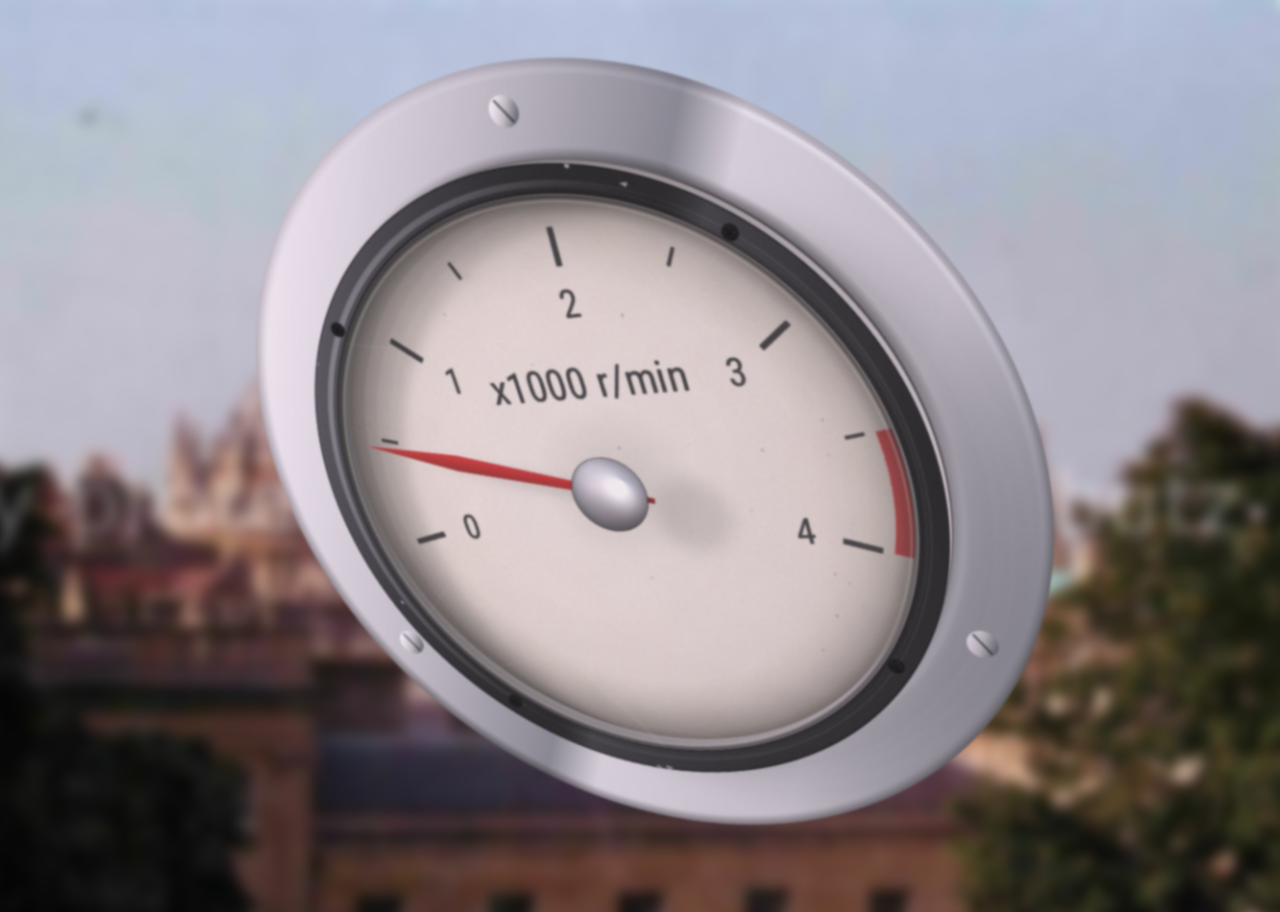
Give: 500,rpm
